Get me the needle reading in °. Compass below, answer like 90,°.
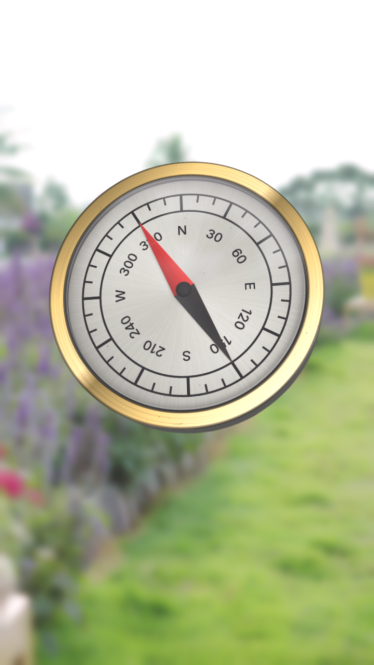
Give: 330,°
